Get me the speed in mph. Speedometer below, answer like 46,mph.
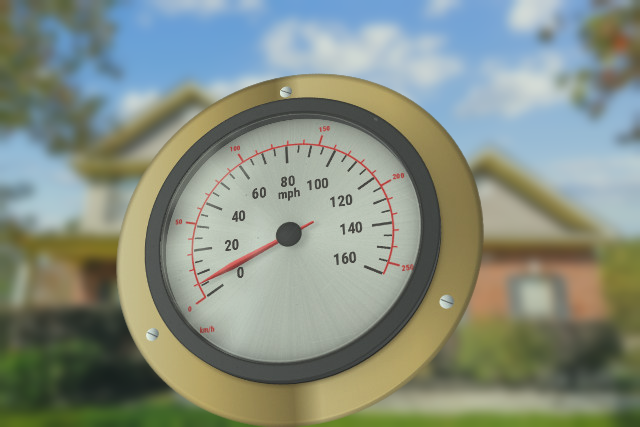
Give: 5,mph
